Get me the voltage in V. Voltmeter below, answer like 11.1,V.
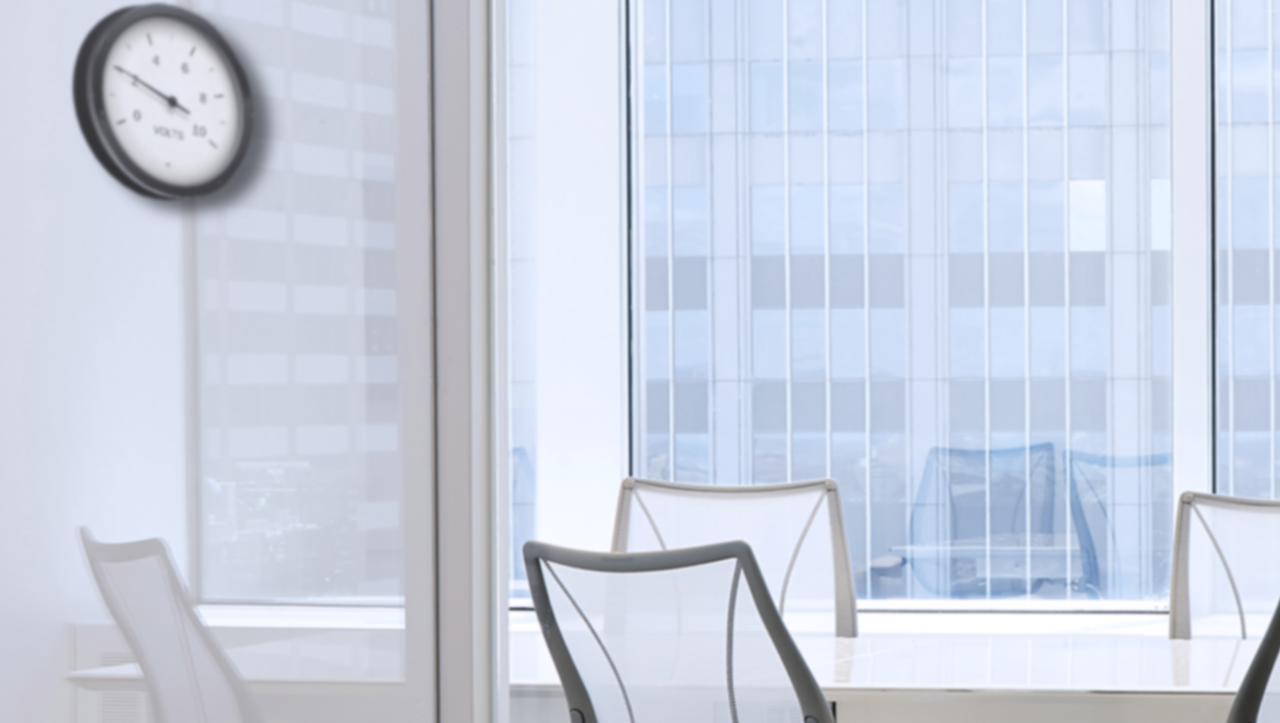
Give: 2,V
